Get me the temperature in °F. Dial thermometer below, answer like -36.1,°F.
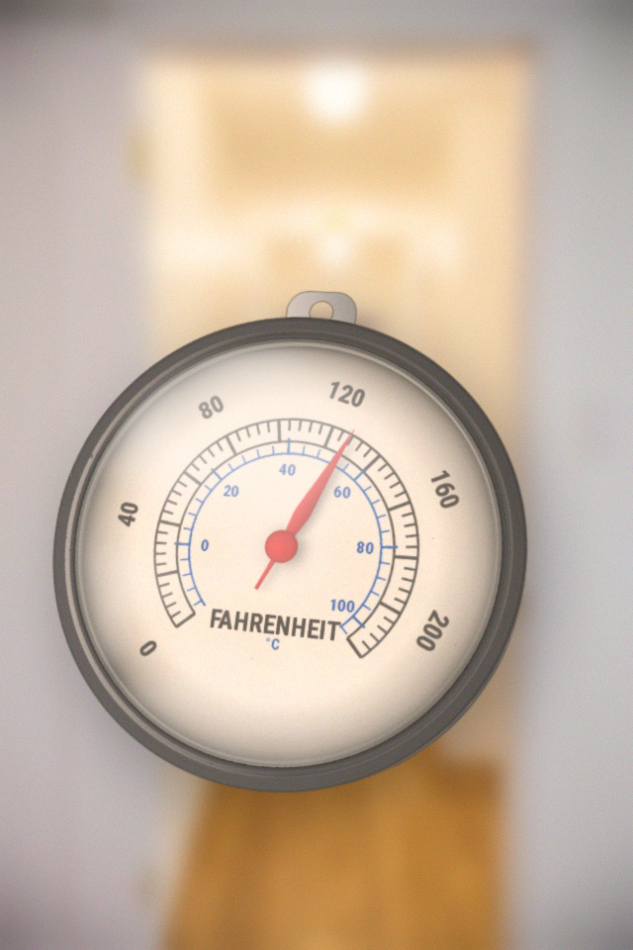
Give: 128,°F
